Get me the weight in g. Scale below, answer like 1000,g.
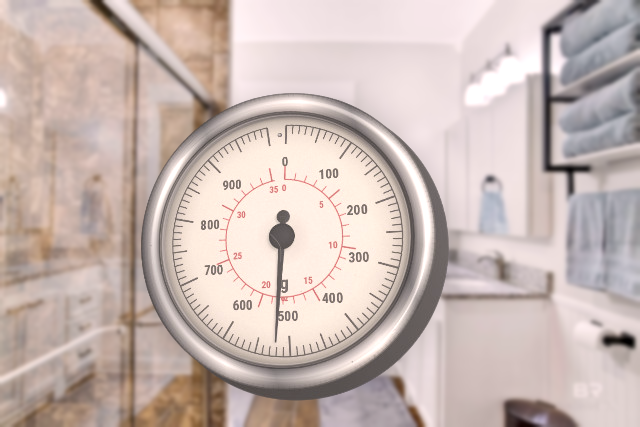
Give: 520,g
